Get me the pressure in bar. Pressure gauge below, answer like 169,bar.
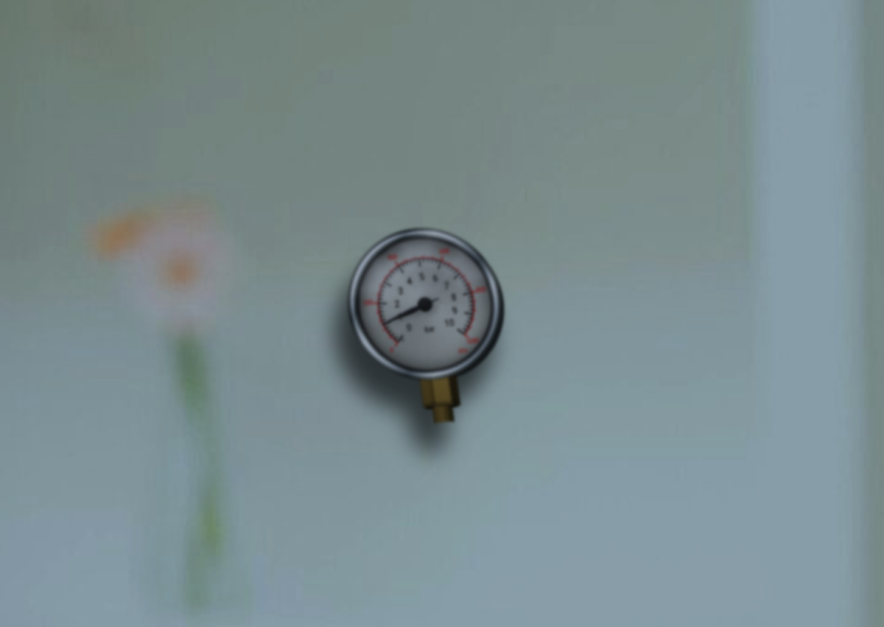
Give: 1,bar
